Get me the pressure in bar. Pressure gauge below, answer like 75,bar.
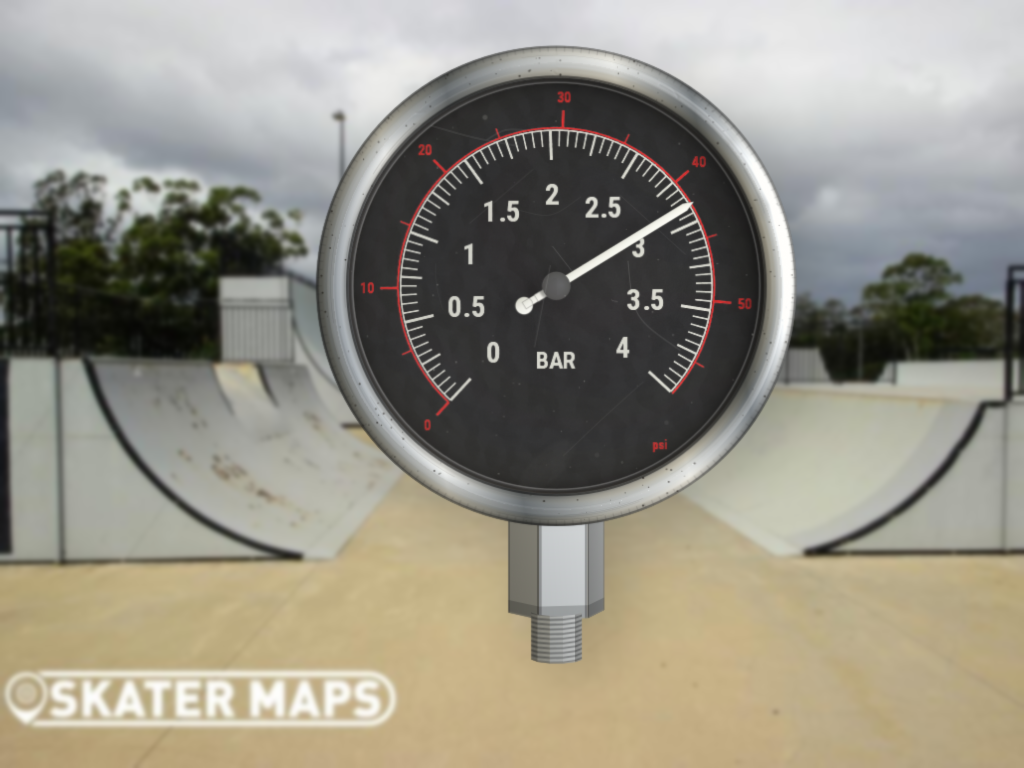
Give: 2.9,bar
